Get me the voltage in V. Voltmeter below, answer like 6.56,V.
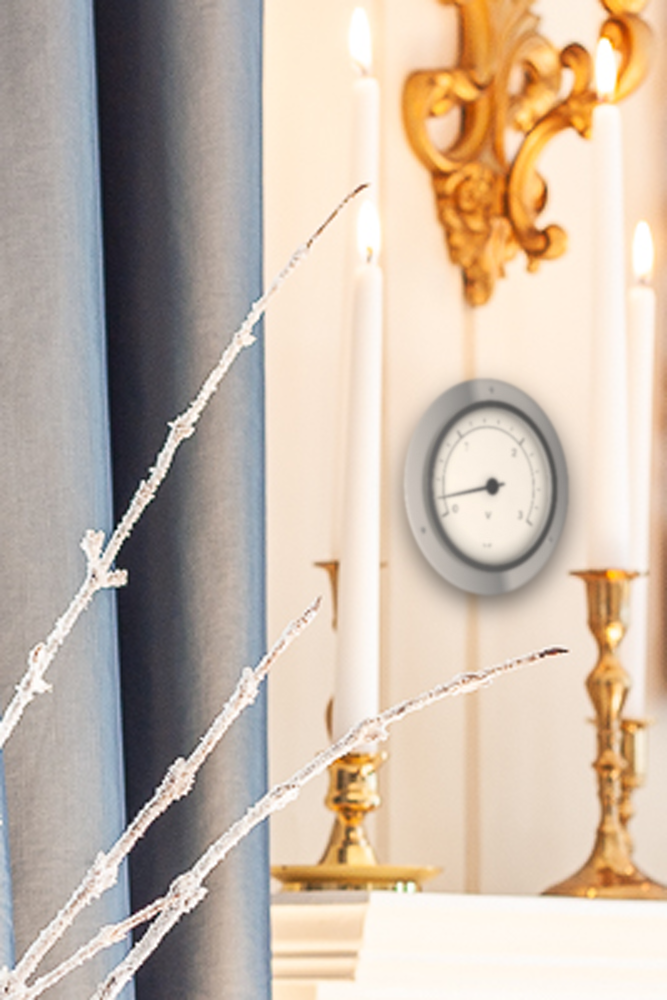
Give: 0.2,V
